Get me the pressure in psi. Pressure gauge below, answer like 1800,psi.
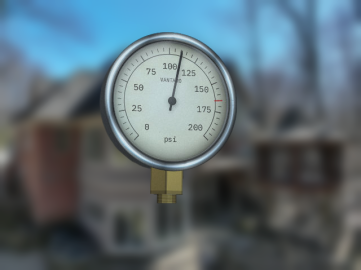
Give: 110,psi
